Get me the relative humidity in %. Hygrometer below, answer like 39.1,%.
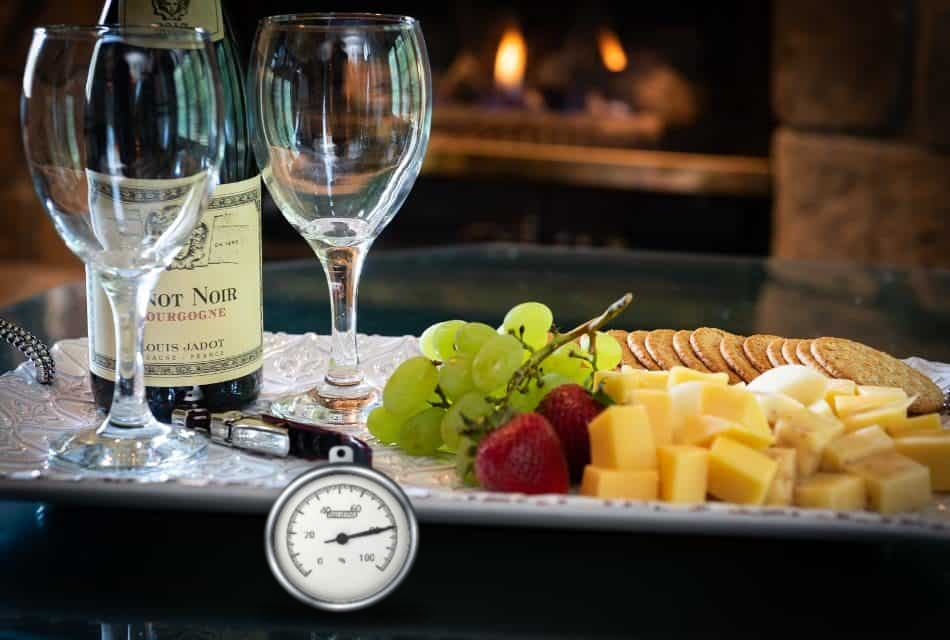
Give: 80,%
